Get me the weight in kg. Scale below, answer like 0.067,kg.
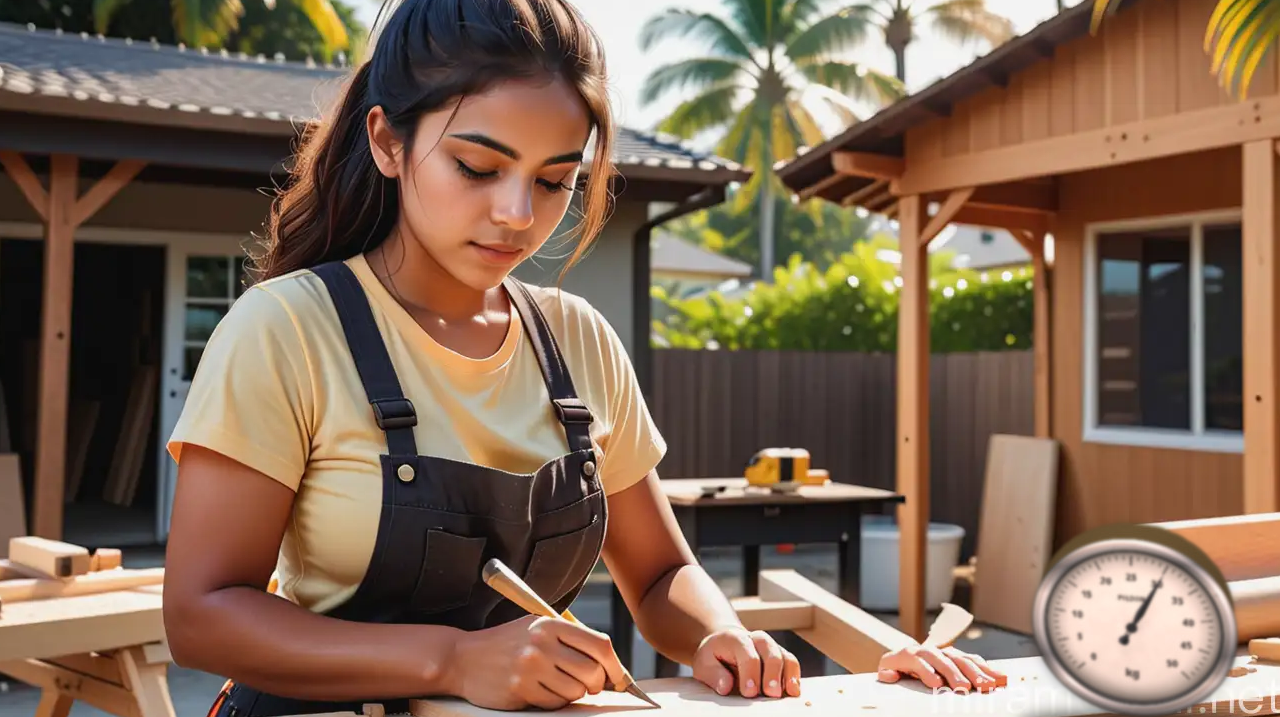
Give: 30,kg
